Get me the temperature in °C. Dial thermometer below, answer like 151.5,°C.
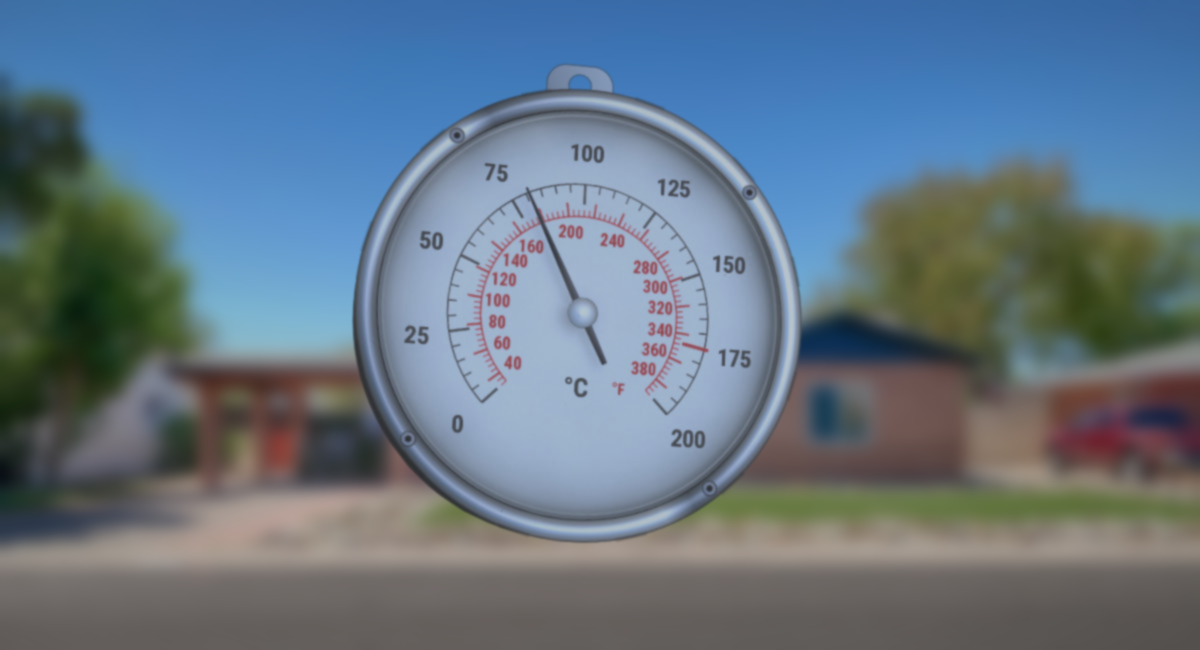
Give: 80,°C
